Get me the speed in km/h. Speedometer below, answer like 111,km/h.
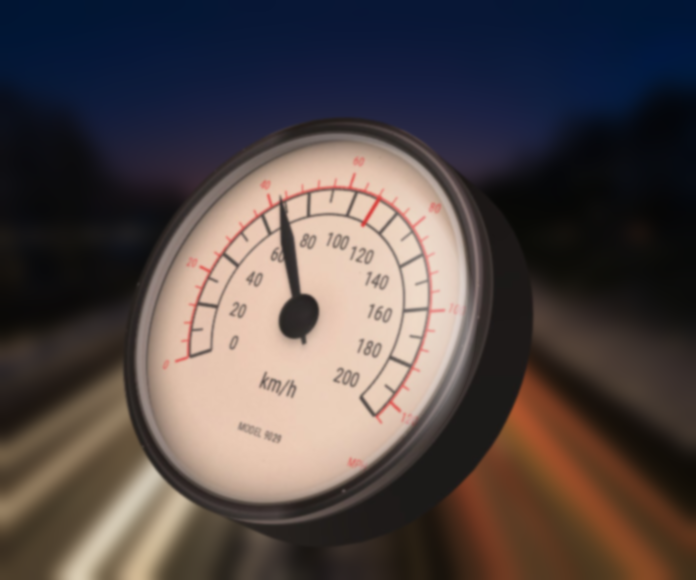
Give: 70,km/h
